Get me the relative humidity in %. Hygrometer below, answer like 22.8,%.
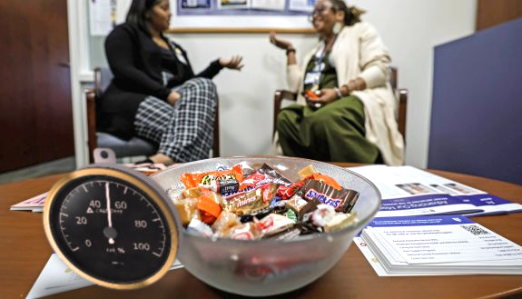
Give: 52,%
